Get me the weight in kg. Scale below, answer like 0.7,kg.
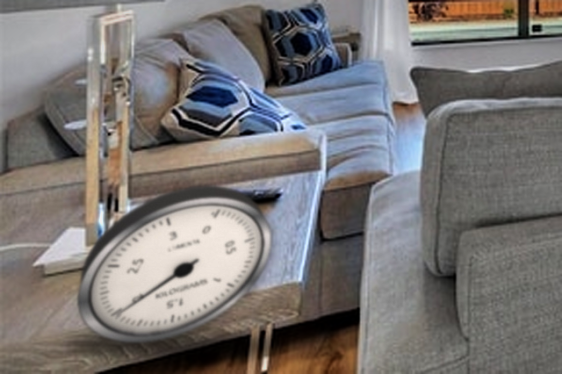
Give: 2,kg
